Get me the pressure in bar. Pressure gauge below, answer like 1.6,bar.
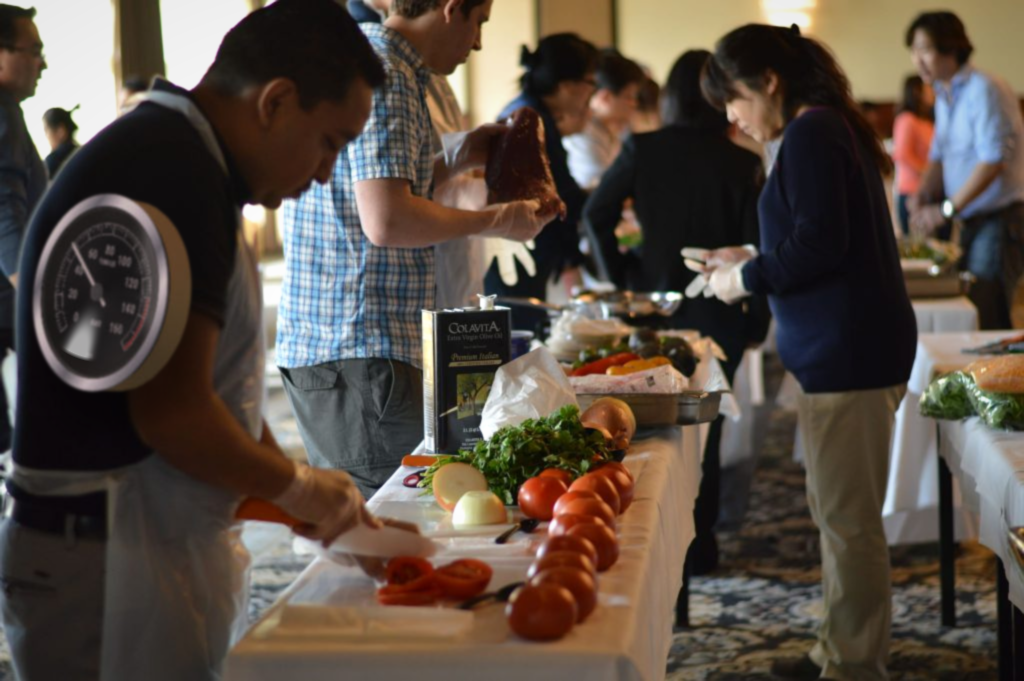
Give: 50,bar
